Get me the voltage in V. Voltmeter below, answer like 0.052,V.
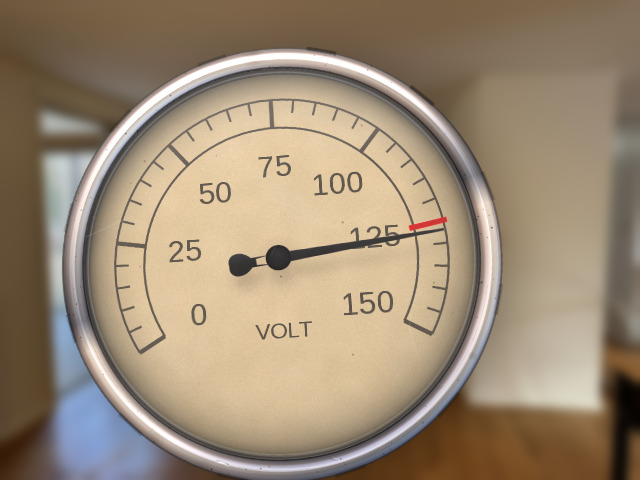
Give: 127.5,V
